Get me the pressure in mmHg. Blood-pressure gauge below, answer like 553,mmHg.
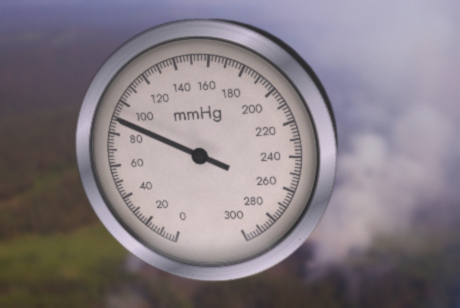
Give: 90,mmHg
